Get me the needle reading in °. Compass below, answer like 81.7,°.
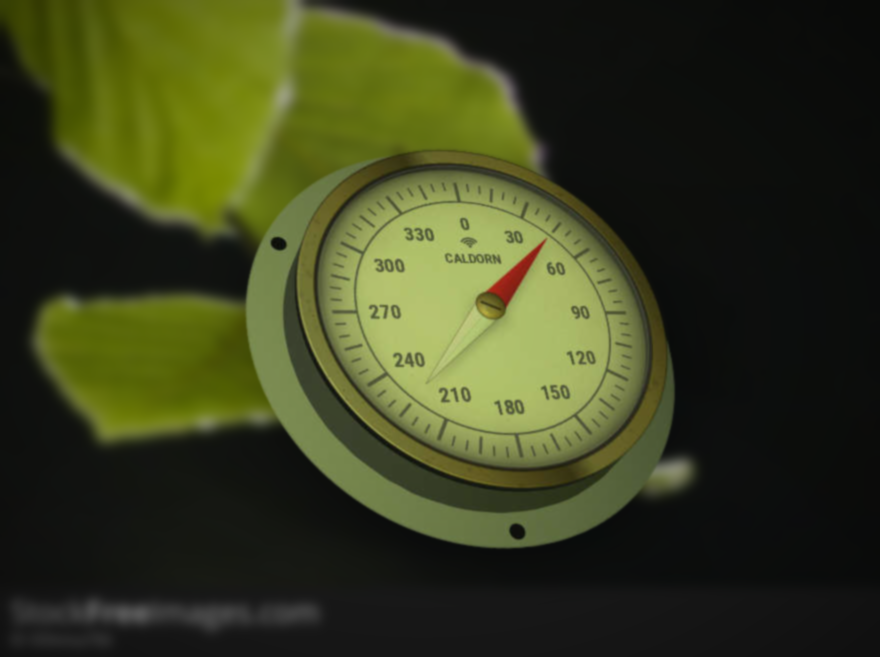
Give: 45,°
